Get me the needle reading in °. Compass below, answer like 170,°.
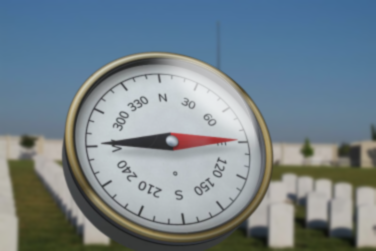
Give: 90,°
